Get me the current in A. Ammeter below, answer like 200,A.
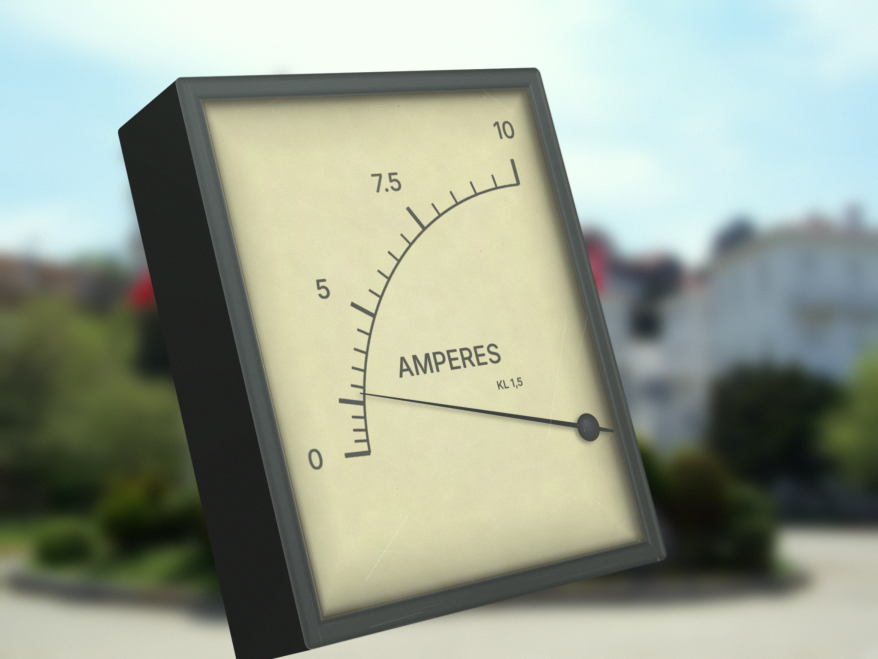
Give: 2.75,A
